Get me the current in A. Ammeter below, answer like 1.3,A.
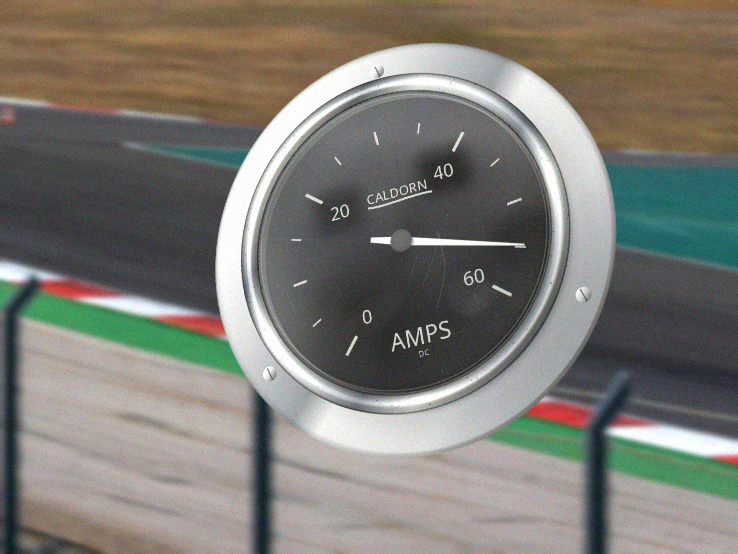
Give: 55,A
